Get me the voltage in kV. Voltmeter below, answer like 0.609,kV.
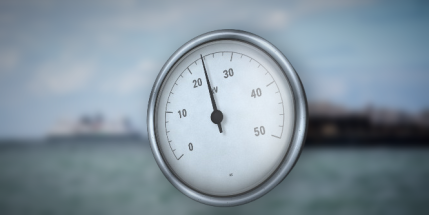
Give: 24,kV
